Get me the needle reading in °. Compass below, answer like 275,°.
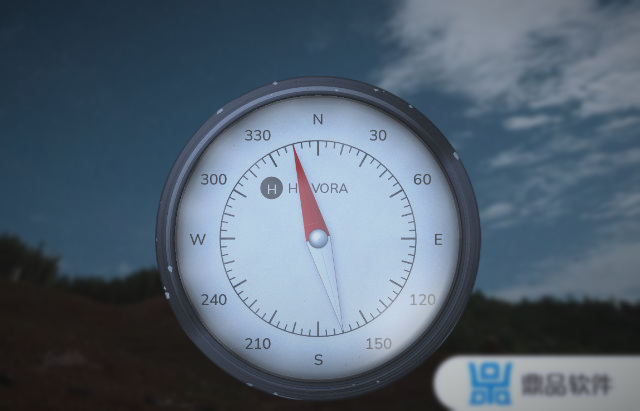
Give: 345,°
